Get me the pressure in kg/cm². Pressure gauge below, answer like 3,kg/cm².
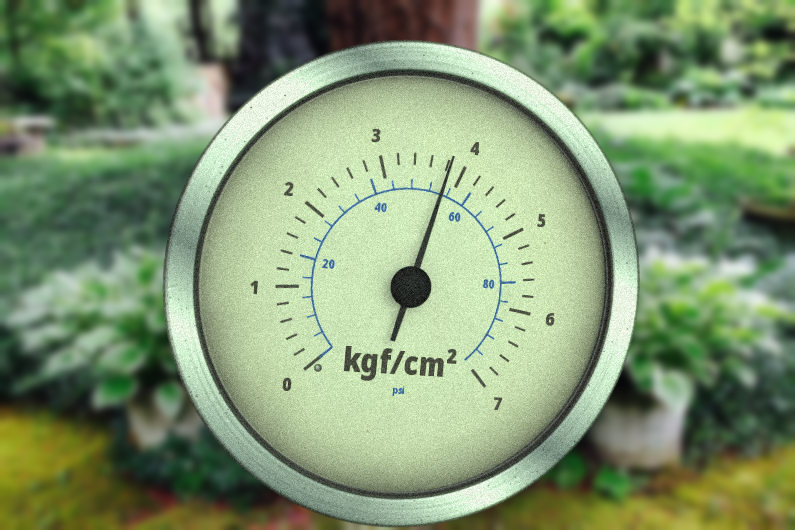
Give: 3.8,kg/cm²
